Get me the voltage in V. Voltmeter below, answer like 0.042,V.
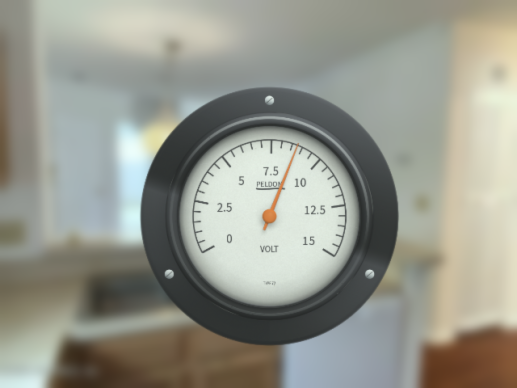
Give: 8.75,V
